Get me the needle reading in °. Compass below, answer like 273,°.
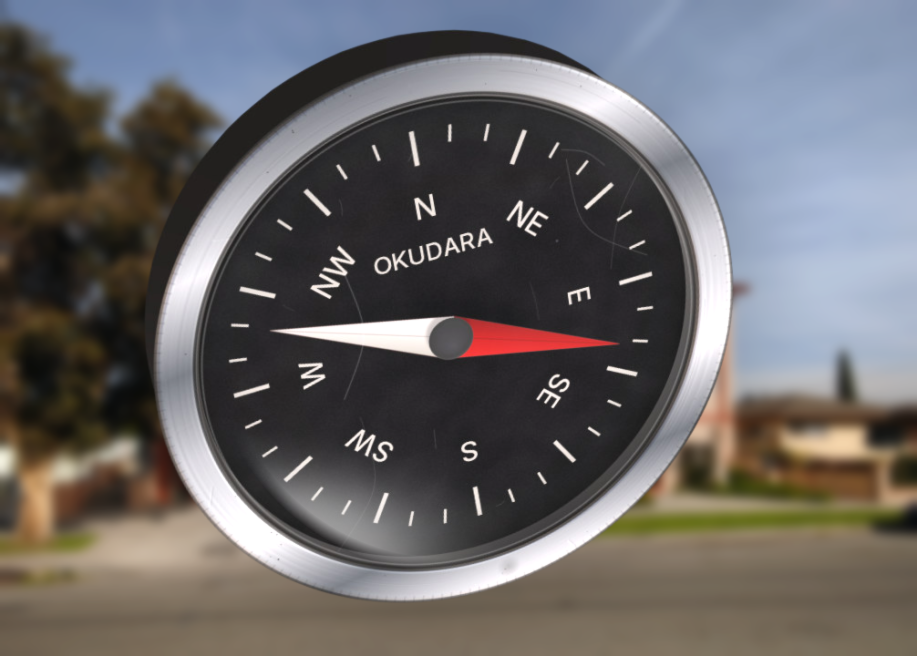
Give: 110,°
